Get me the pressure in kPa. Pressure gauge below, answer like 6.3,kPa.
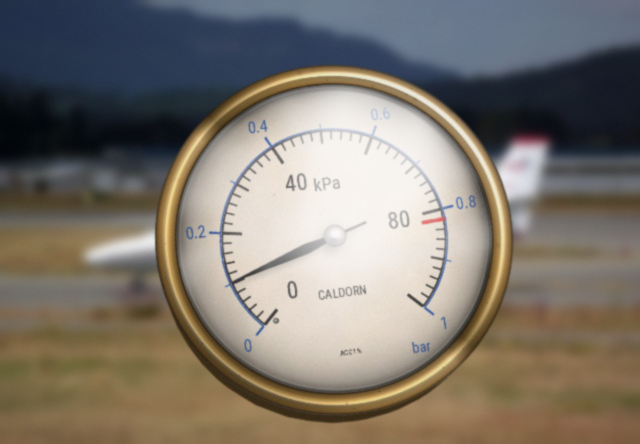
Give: 10,kPa
